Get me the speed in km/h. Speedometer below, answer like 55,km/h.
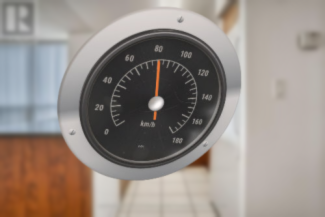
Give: 80,km/h
